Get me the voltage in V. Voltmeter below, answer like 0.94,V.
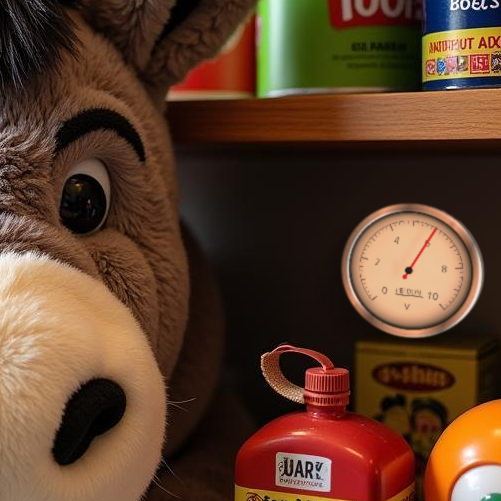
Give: 6,V
